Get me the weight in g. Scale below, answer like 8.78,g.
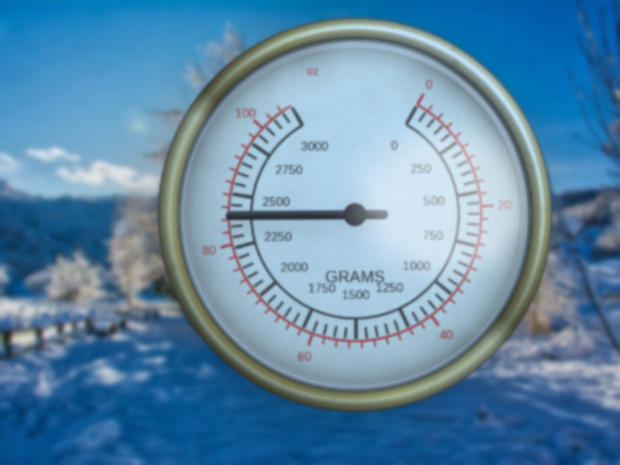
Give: 2400,g
